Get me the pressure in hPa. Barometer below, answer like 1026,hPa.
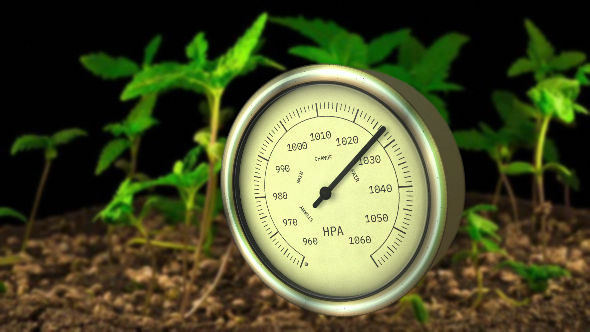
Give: 1027,hPa
